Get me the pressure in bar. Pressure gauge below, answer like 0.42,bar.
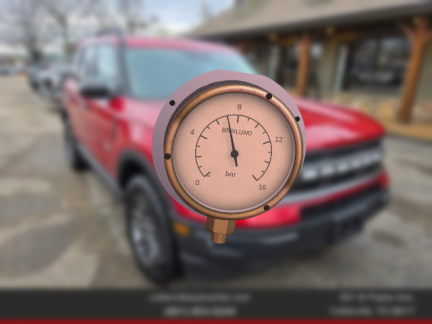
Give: 7,bar
